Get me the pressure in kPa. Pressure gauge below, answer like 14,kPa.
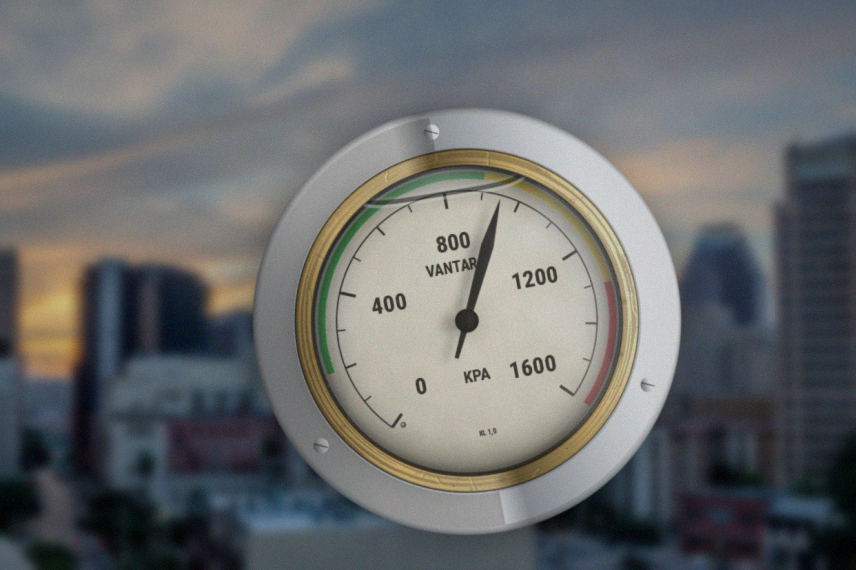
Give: 950,kPa
